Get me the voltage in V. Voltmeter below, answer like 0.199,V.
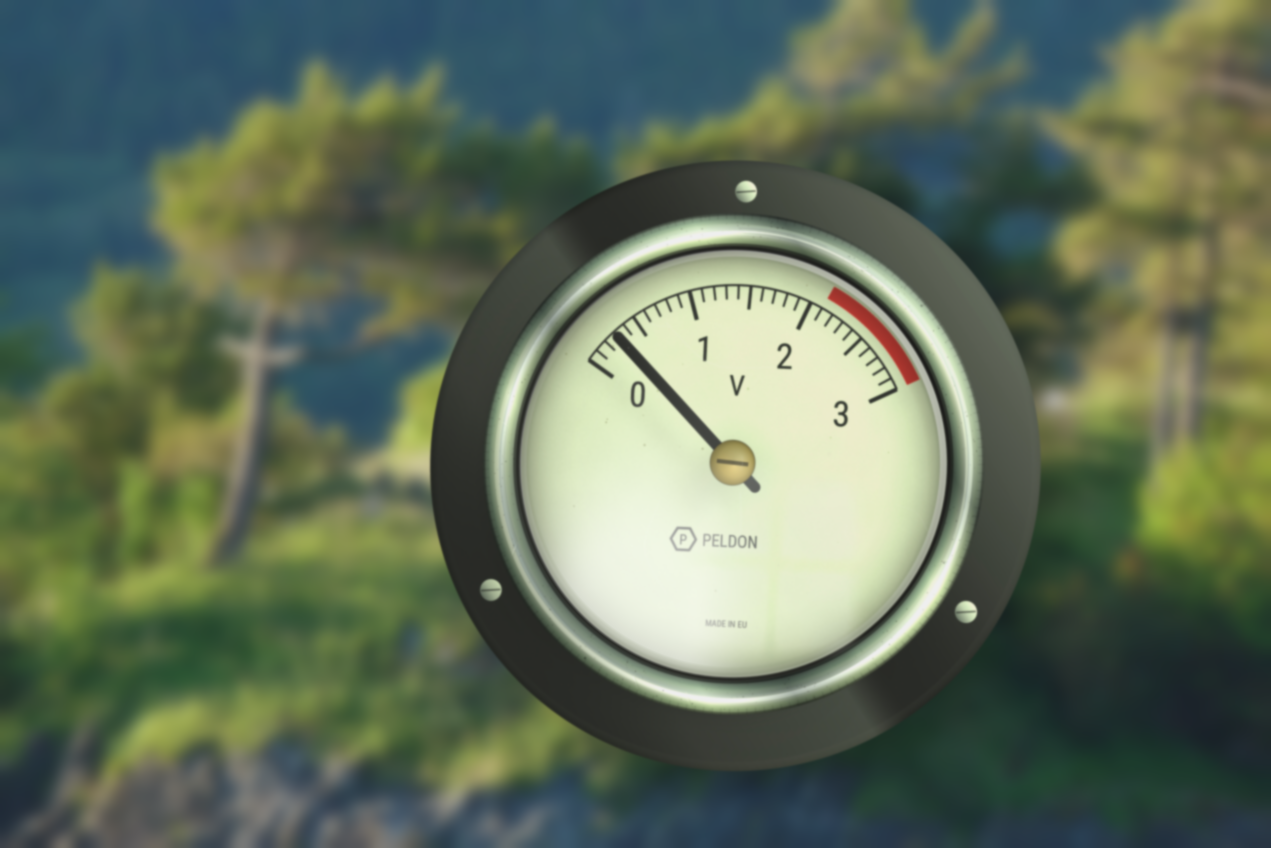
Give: 0.3,V
